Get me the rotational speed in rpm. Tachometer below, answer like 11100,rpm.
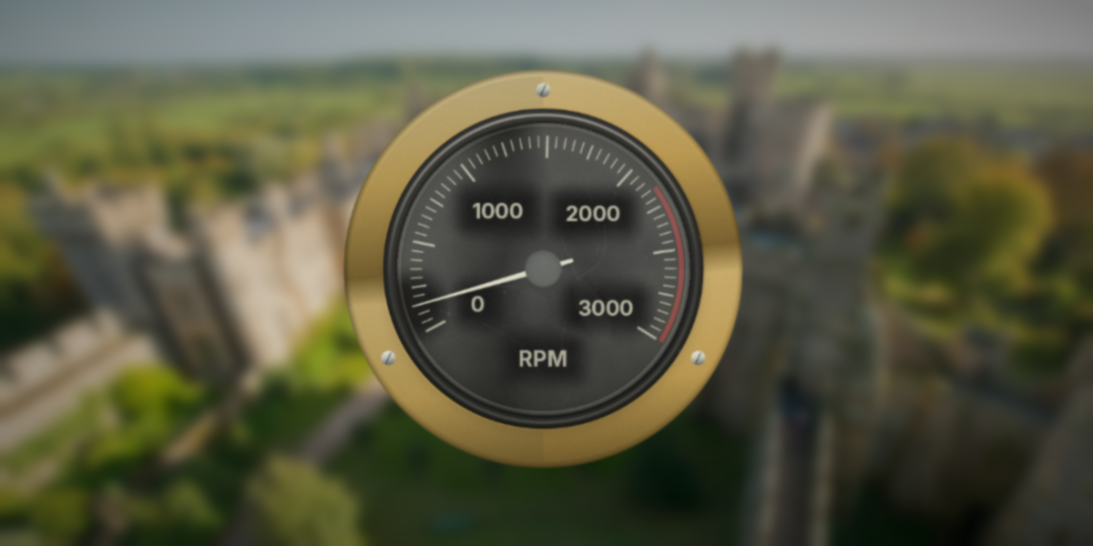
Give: 150,rpm
